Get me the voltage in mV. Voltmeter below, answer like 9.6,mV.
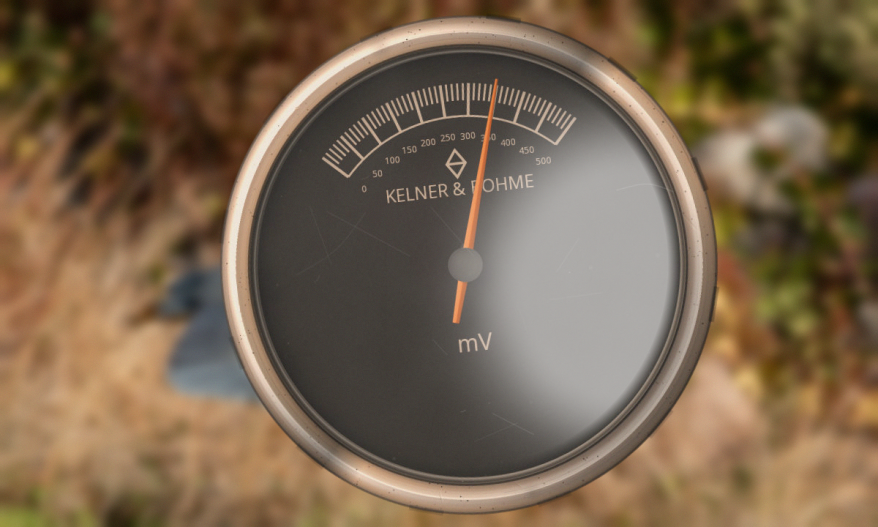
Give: 350,mV
